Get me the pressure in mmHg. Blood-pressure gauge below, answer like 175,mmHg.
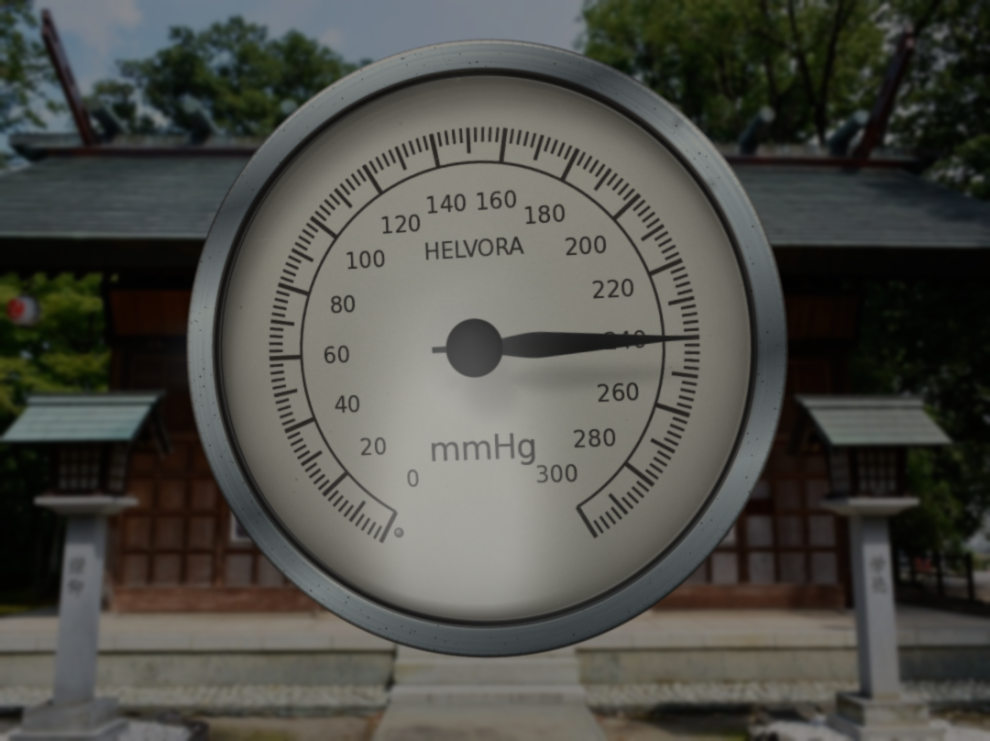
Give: 240,mmHg
